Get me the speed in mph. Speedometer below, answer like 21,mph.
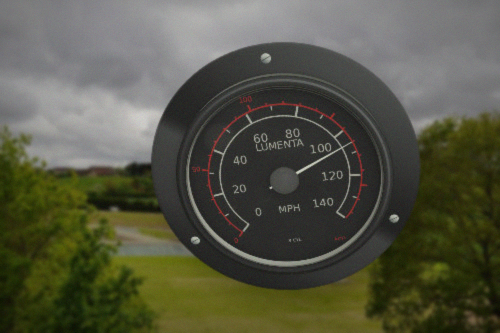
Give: 105,mph
